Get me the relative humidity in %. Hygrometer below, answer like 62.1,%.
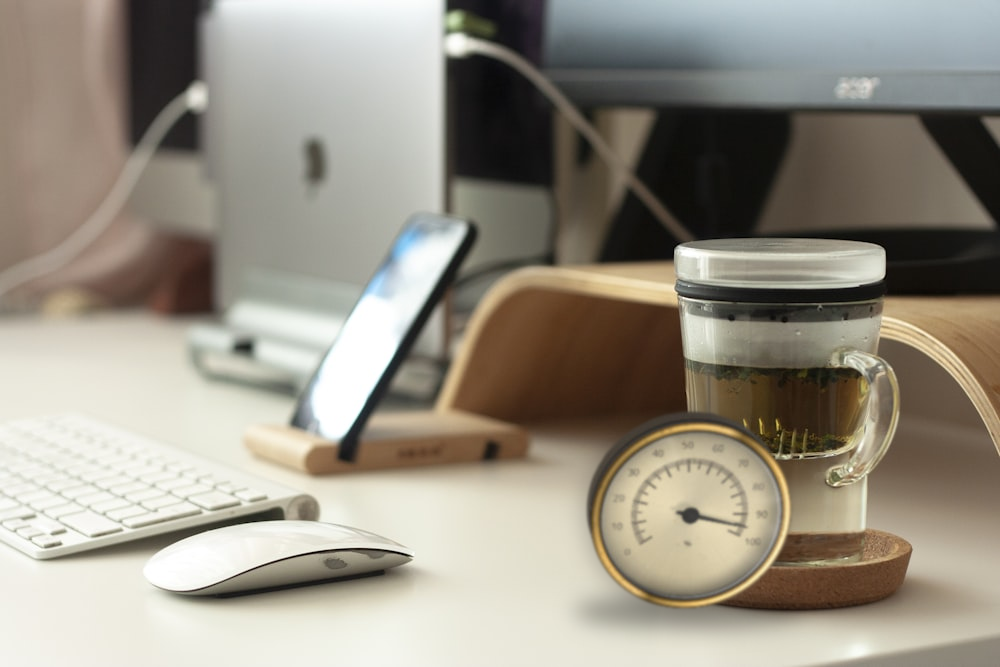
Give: 95,%
